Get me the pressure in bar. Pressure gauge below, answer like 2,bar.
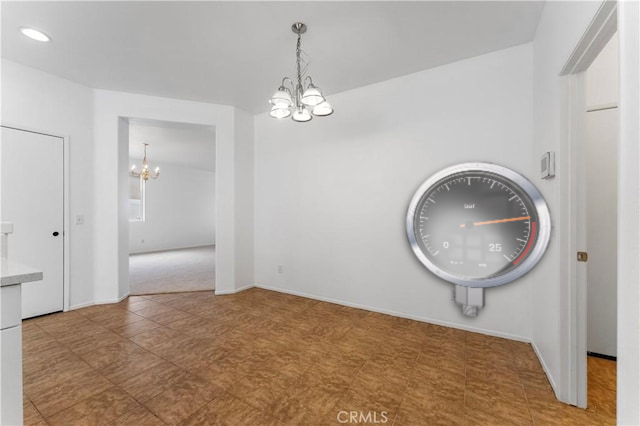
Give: 20,bar
